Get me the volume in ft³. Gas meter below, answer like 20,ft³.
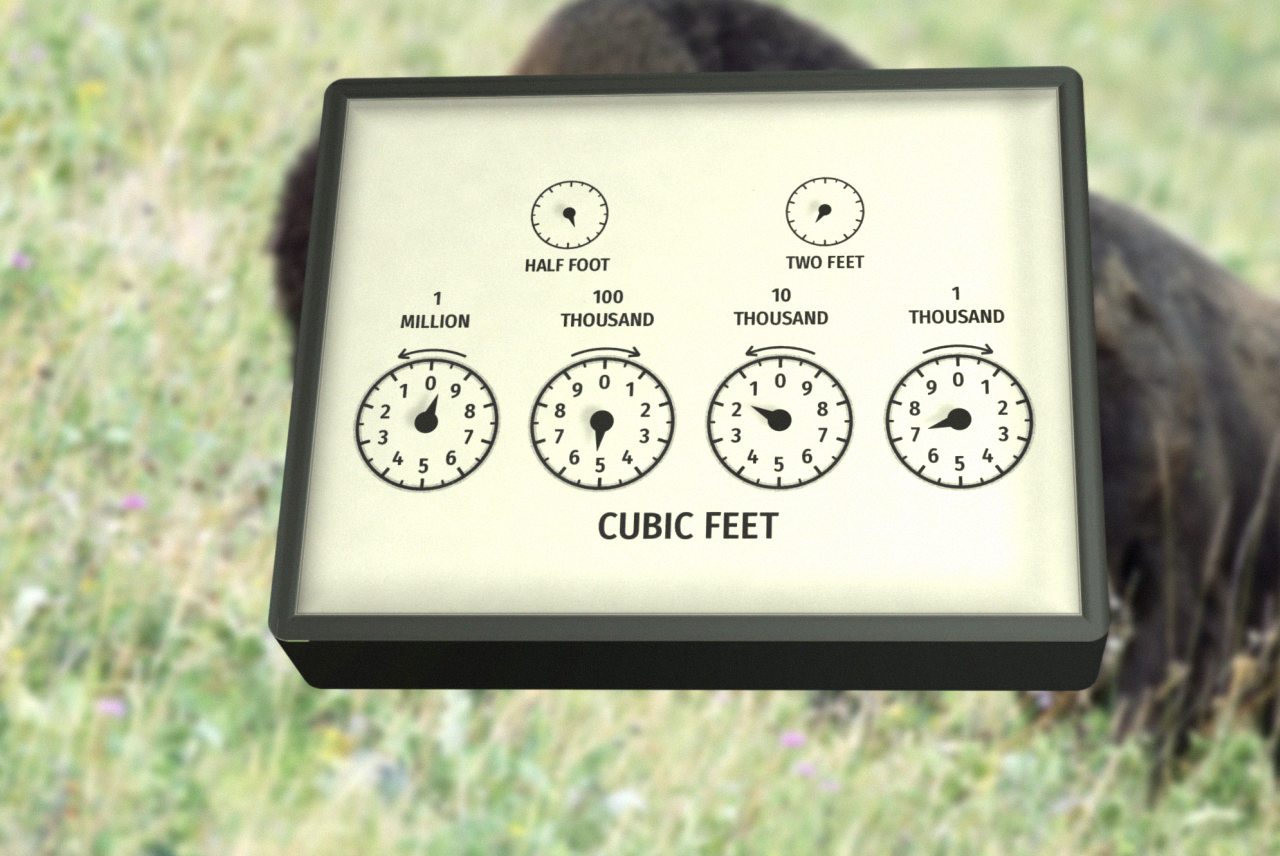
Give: 951700,ft³
